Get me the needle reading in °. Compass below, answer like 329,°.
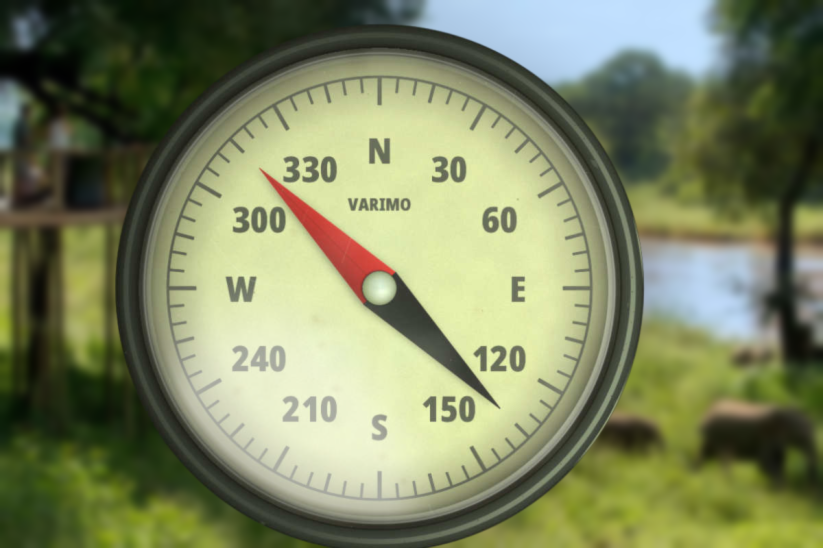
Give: 315,°
